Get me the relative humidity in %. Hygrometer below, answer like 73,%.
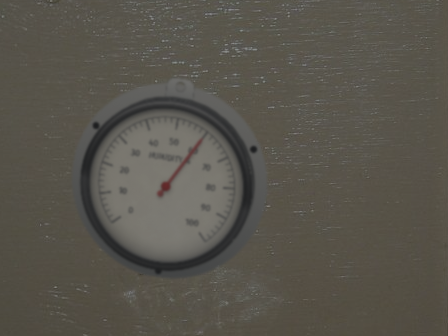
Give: 60,%
